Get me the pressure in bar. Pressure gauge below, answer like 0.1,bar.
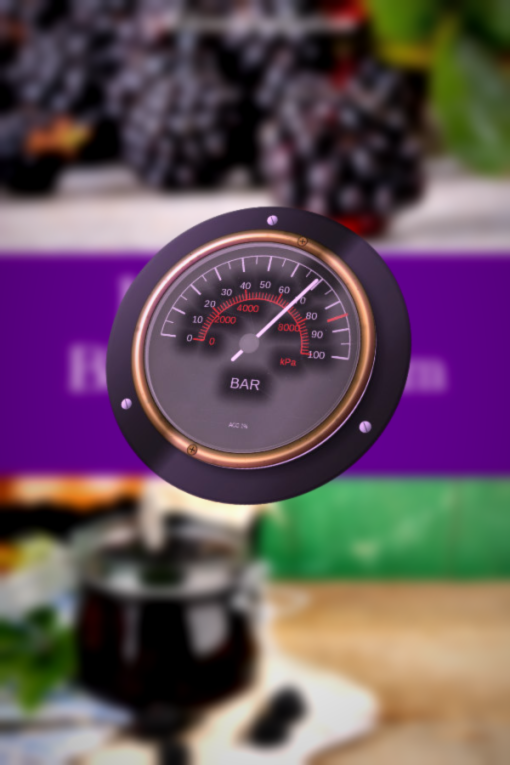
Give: 70,bar
